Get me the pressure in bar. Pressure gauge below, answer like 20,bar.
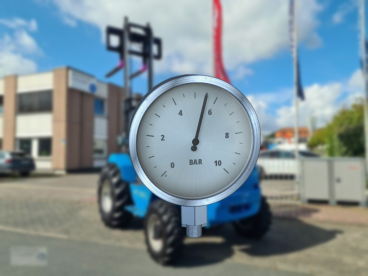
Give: 5.5,bar
